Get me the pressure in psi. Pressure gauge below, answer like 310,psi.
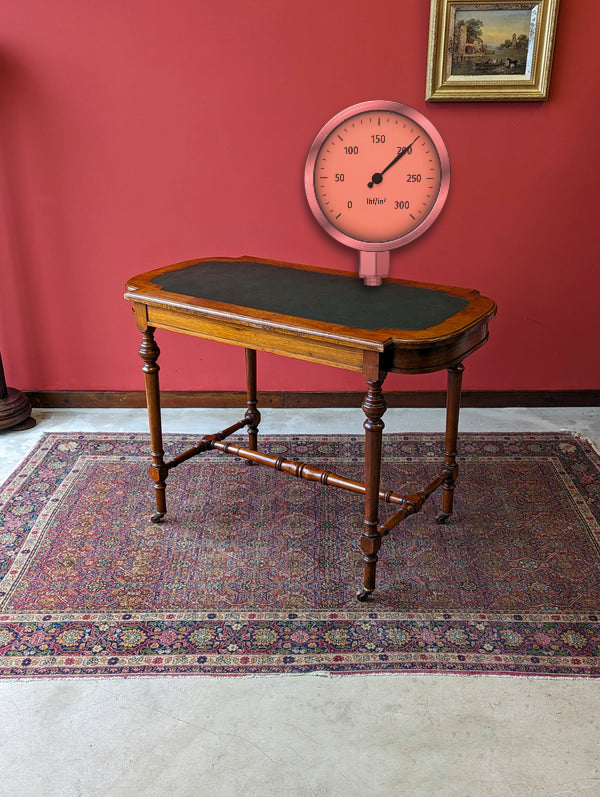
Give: 200,psi
